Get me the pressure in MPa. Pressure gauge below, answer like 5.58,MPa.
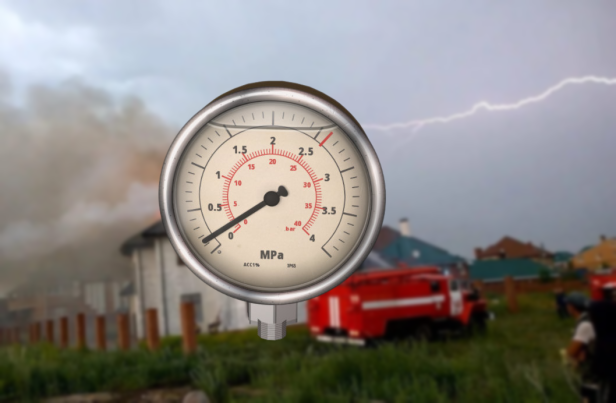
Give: 0.15,MPa
